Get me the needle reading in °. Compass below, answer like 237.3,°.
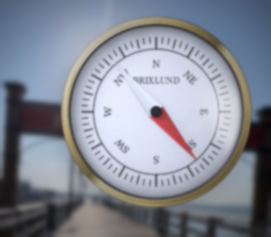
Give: 140,°
